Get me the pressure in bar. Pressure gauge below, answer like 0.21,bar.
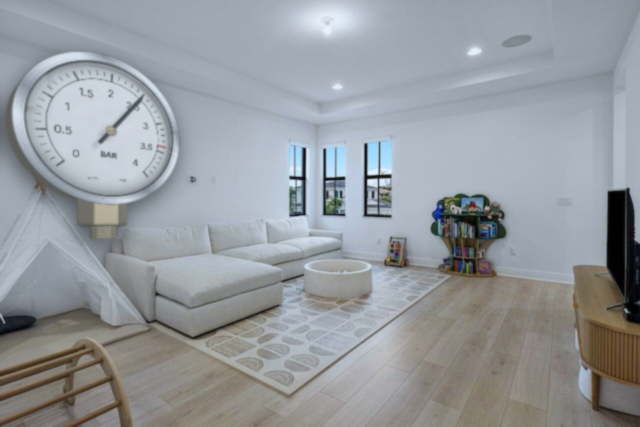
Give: 2.5,bar
